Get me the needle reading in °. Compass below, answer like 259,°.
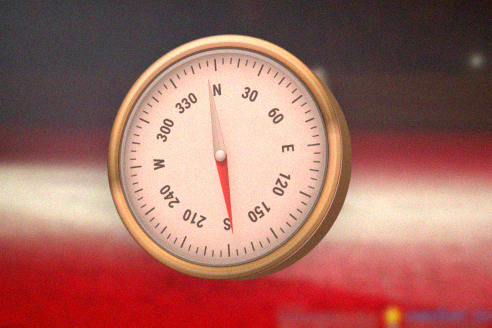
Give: 175,°
